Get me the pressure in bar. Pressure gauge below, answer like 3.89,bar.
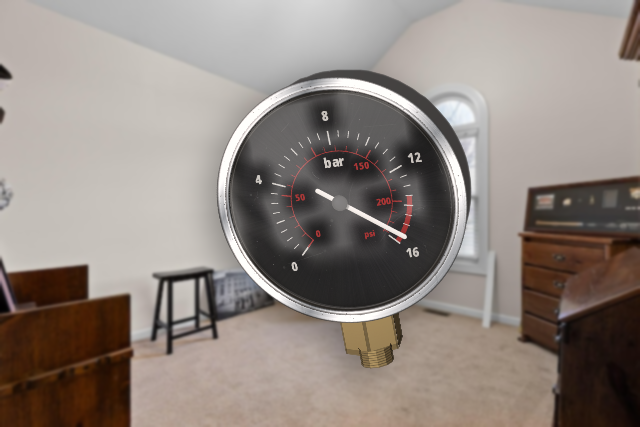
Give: 15.5,bar
